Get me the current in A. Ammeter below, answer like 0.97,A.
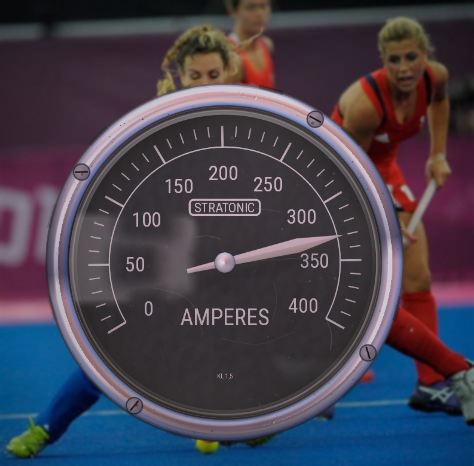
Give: 330,A
